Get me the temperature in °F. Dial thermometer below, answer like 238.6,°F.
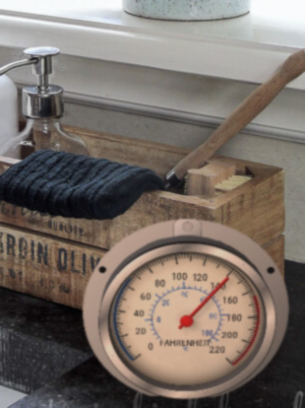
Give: 140,°F
